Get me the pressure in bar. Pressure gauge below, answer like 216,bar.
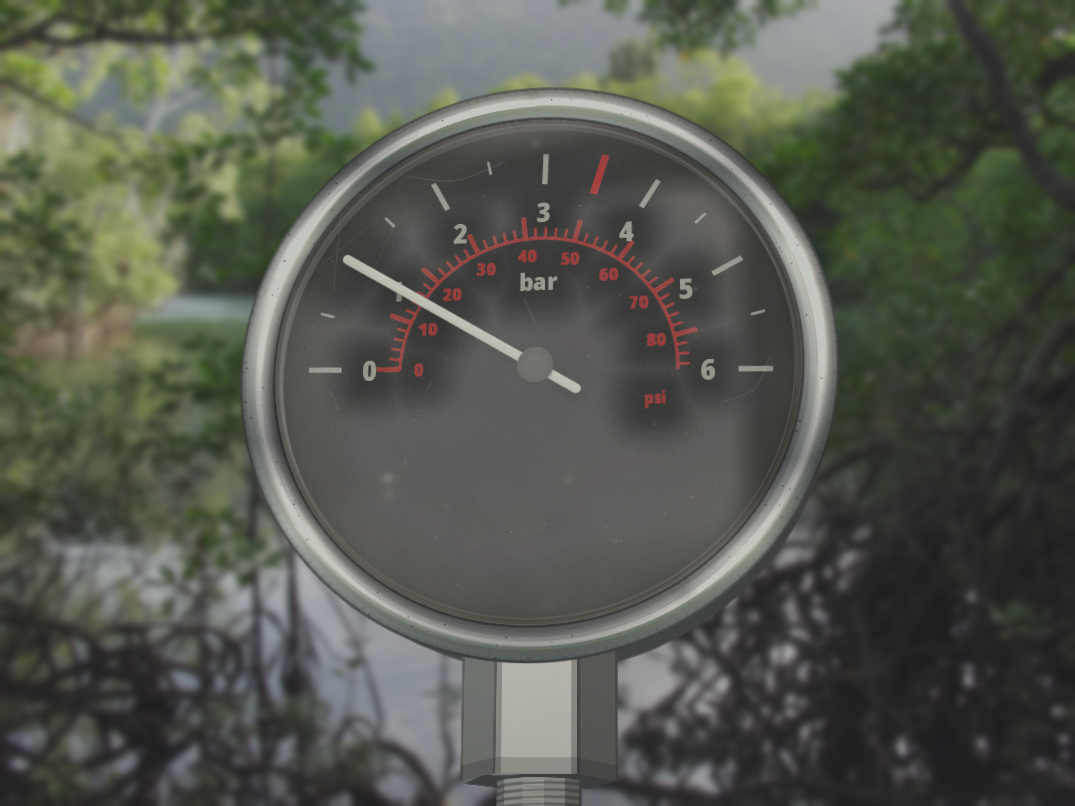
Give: 1,bar
